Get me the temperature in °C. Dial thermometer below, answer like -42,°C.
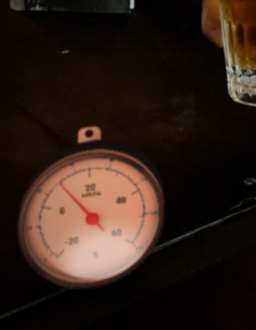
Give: 10,°C
